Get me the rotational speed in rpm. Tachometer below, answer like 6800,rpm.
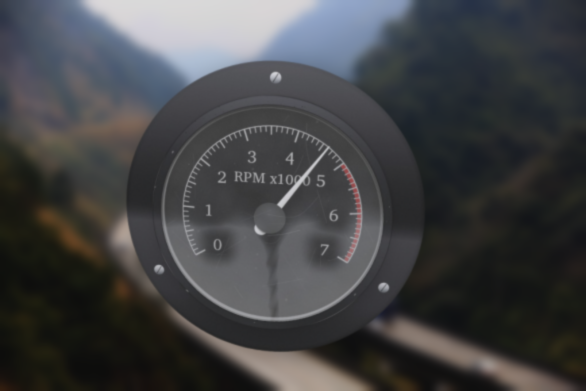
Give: 4600,rpm
